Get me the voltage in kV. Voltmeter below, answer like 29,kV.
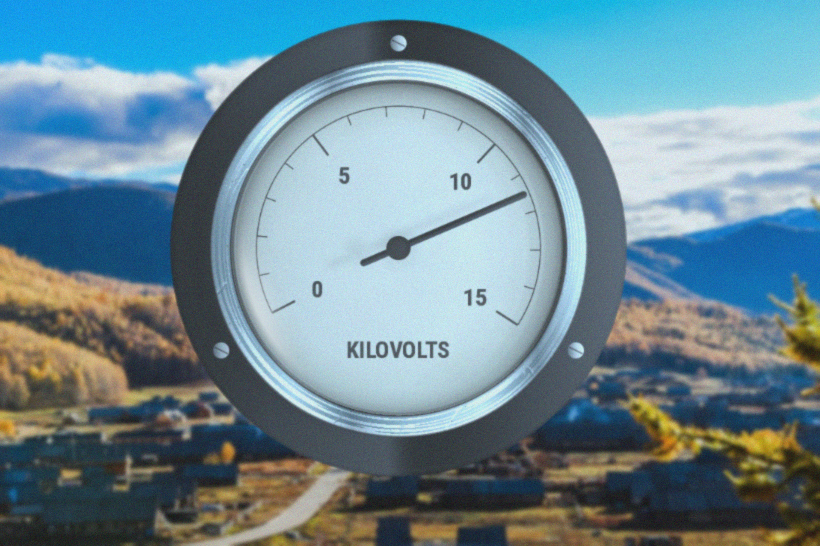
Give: 11.5,kV
